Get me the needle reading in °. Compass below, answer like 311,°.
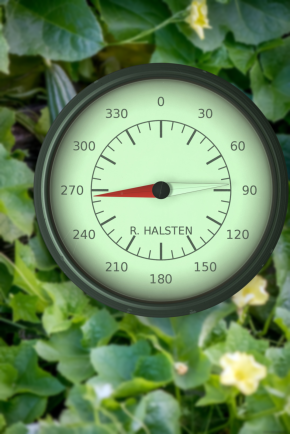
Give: 265,°
